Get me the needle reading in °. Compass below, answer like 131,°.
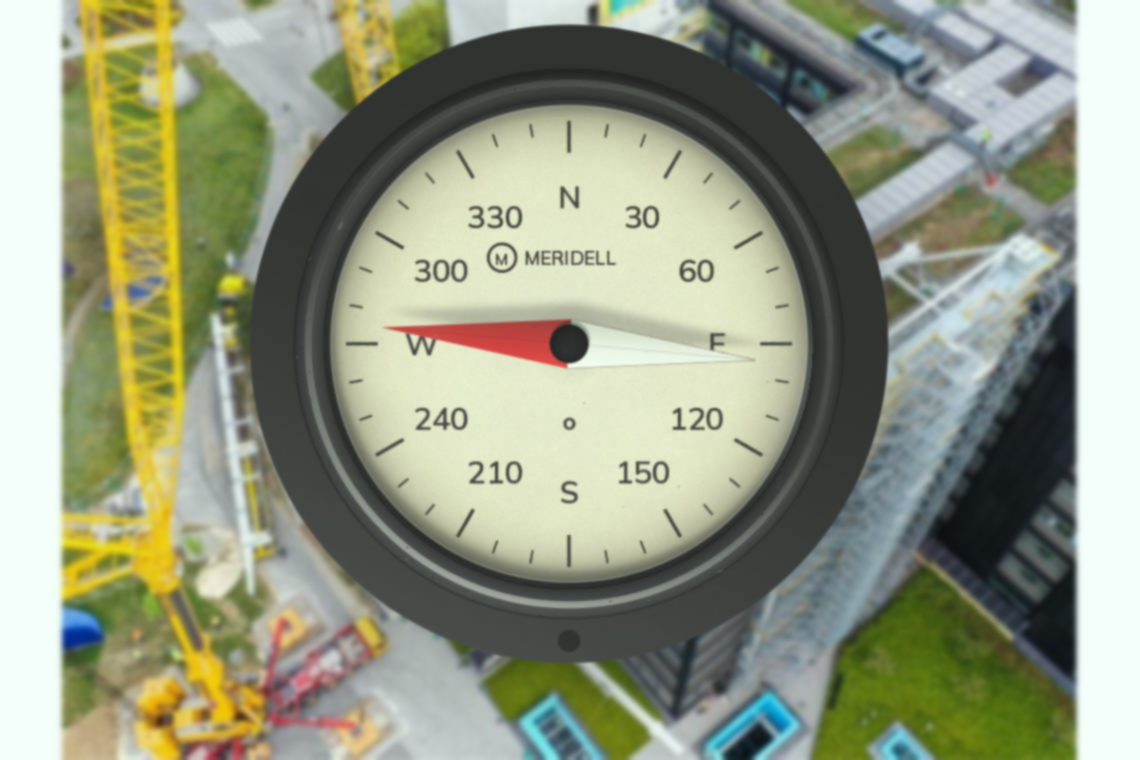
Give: 275,°
